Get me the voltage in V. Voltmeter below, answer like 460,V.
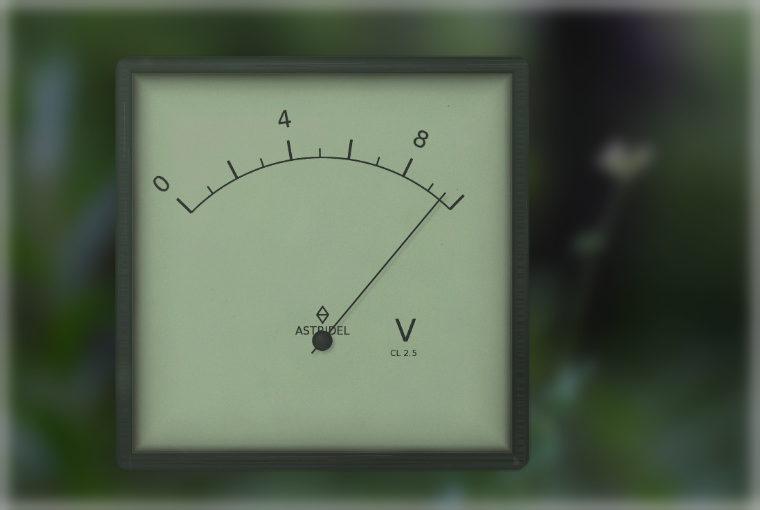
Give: 9.5,V
